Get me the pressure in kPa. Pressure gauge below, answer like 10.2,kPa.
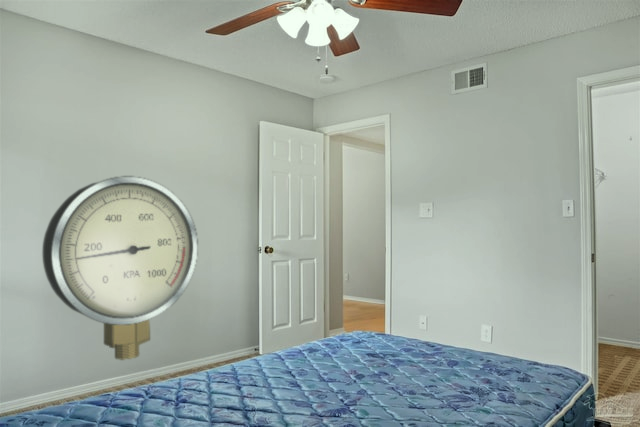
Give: 150,kPa
